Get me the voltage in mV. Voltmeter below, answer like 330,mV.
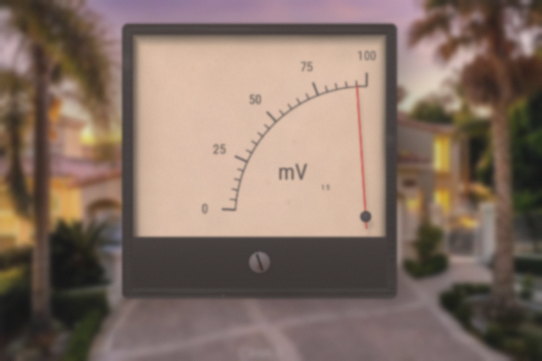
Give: 95,mV
